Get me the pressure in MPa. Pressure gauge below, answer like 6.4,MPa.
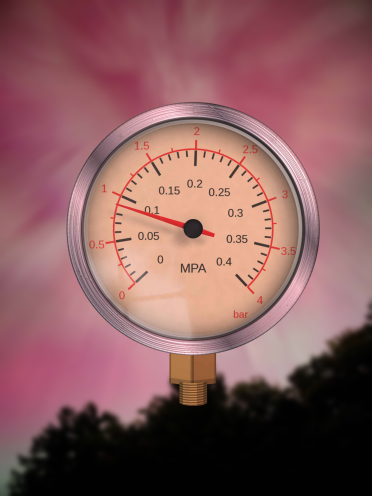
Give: 0.09,MPa
